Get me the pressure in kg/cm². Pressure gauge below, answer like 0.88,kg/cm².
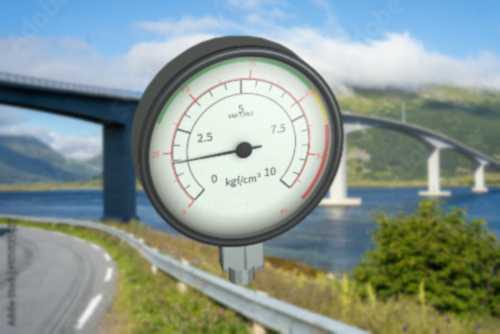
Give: 1.5,kg/cm²
